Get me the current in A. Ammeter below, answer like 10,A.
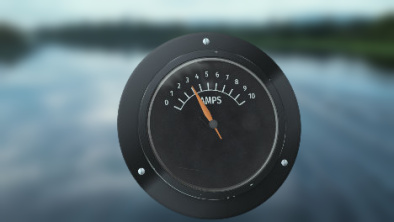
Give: 3,A
